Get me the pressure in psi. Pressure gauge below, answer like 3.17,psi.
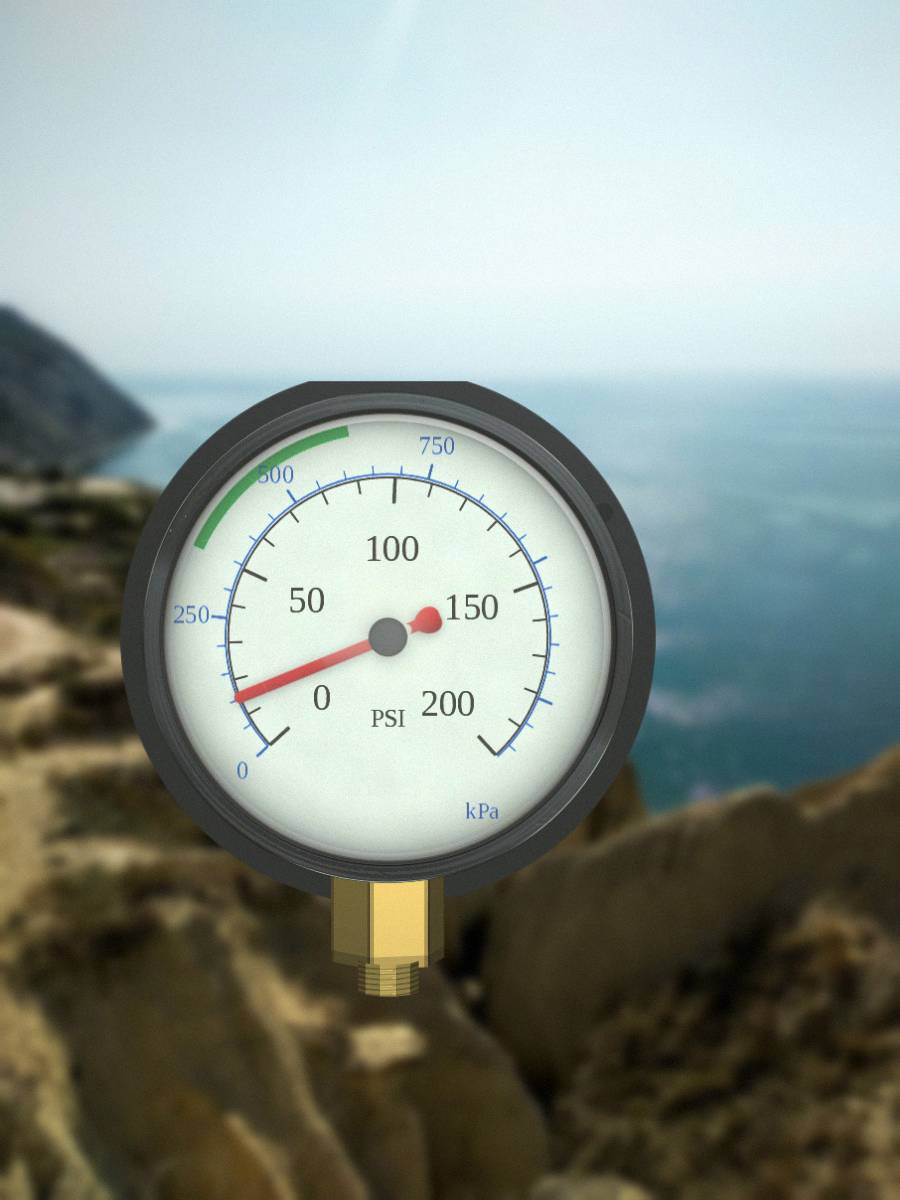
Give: 15,psi
